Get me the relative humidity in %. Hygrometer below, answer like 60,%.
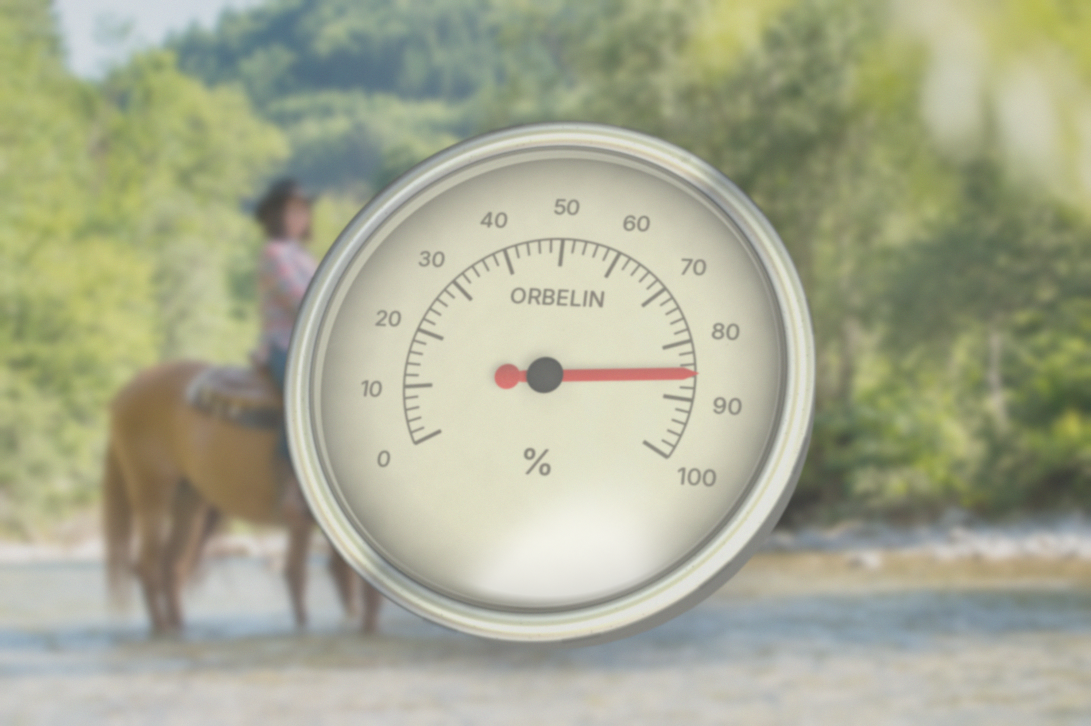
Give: 86,%
